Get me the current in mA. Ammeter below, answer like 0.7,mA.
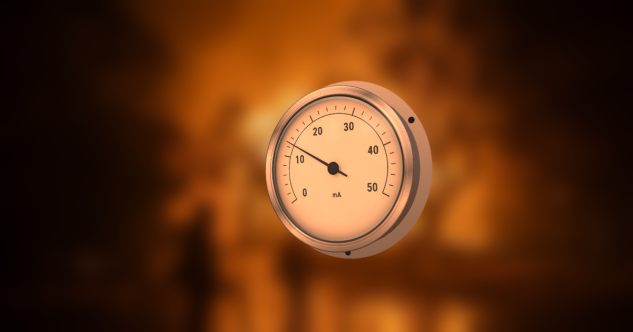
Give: 13,mA
